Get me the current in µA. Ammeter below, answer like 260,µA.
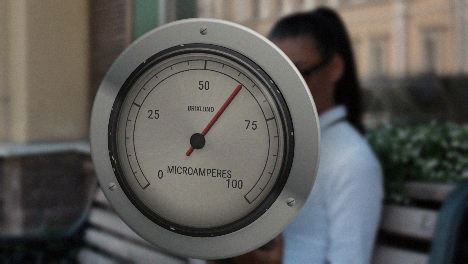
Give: 62.5,µA
